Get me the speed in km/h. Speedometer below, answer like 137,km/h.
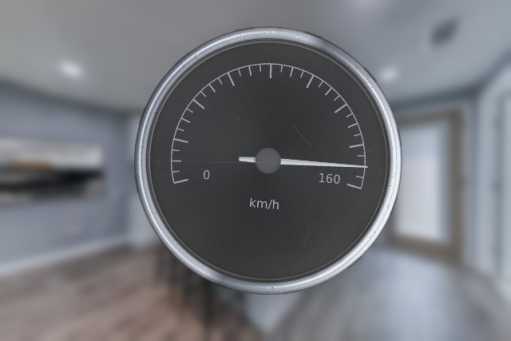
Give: 150,km/h
